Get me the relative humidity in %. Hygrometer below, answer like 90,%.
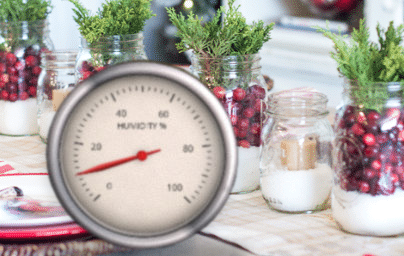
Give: 10,%
